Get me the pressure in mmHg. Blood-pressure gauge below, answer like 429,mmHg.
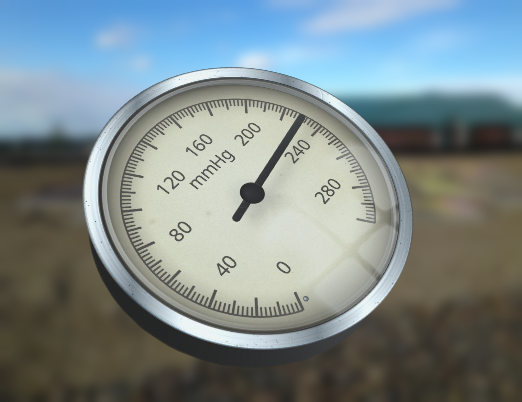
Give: 230,mmHg
